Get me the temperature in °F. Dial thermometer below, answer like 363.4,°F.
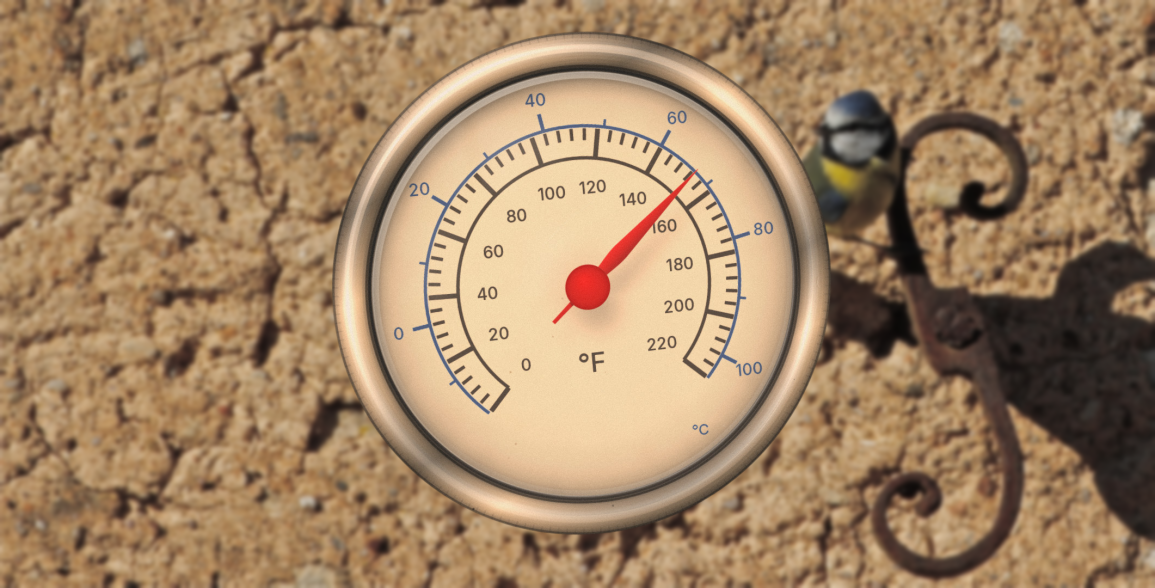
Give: 152,°F
